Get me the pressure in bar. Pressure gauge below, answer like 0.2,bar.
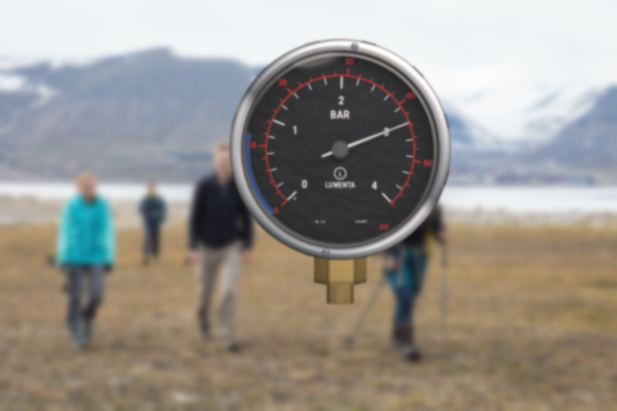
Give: 3,bar
